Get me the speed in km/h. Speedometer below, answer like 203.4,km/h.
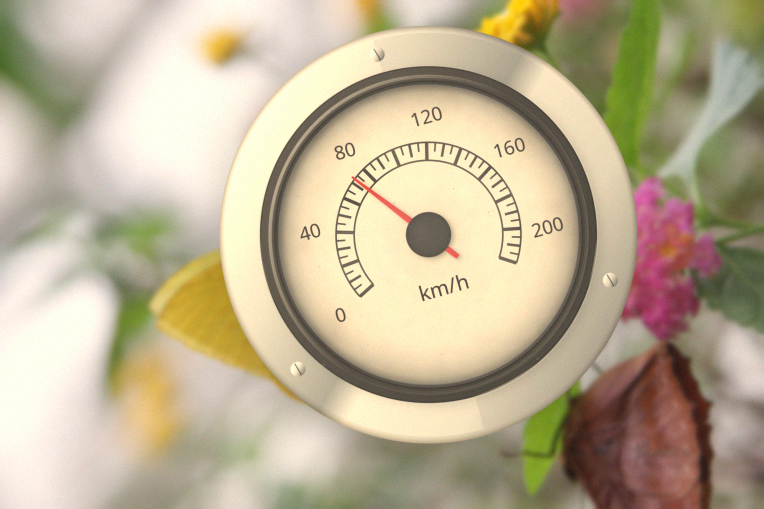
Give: 72.5,km/h
